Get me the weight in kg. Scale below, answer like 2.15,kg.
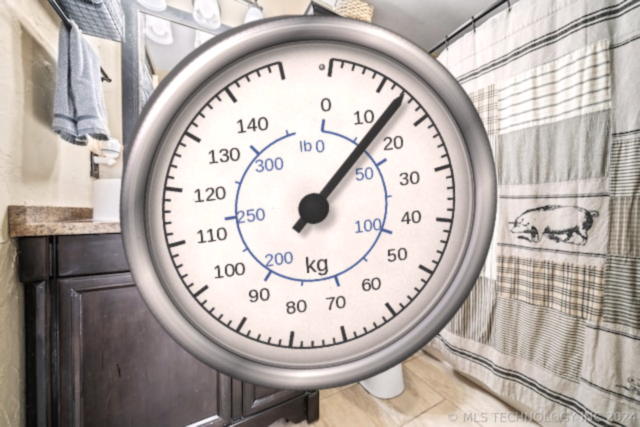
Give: 14,kg
